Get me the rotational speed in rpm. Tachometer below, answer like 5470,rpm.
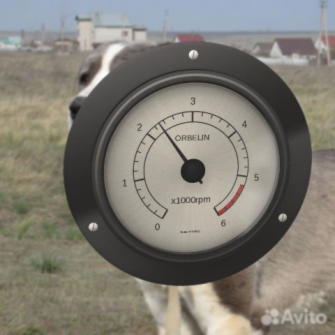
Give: 2300,rpm
